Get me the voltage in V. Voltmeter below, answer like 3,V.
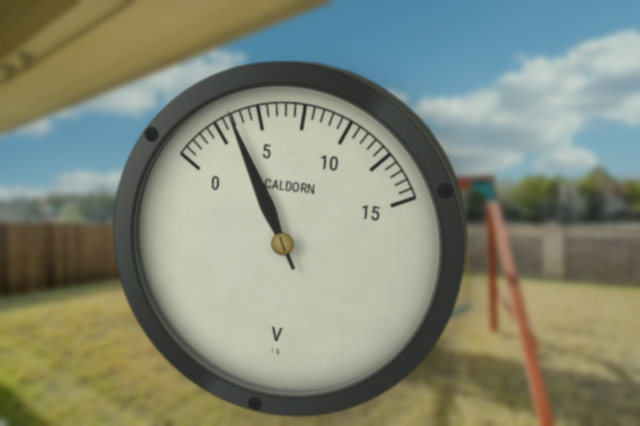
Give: 3.5,V
